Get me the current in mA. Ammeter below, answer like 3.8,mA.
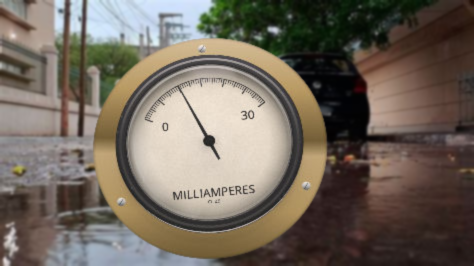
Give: 10,mA
